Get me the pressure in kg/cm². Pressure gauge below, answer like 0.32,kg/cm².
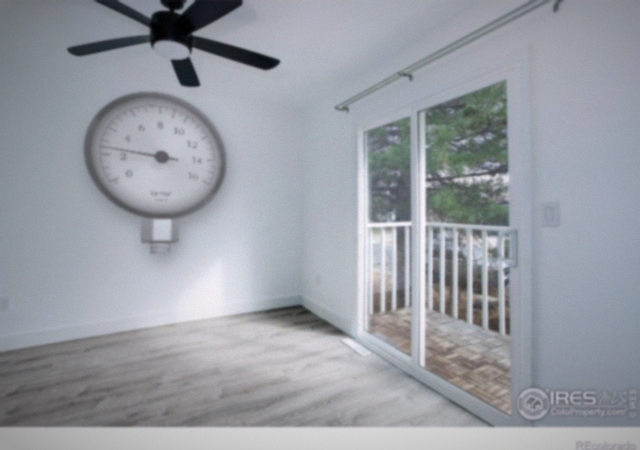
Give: 2.5,kg/cm²
